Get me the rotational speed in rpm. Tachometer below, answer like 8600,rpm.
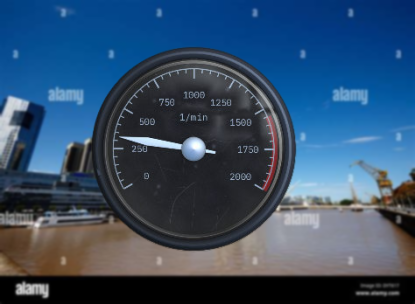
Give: 325,rpm
